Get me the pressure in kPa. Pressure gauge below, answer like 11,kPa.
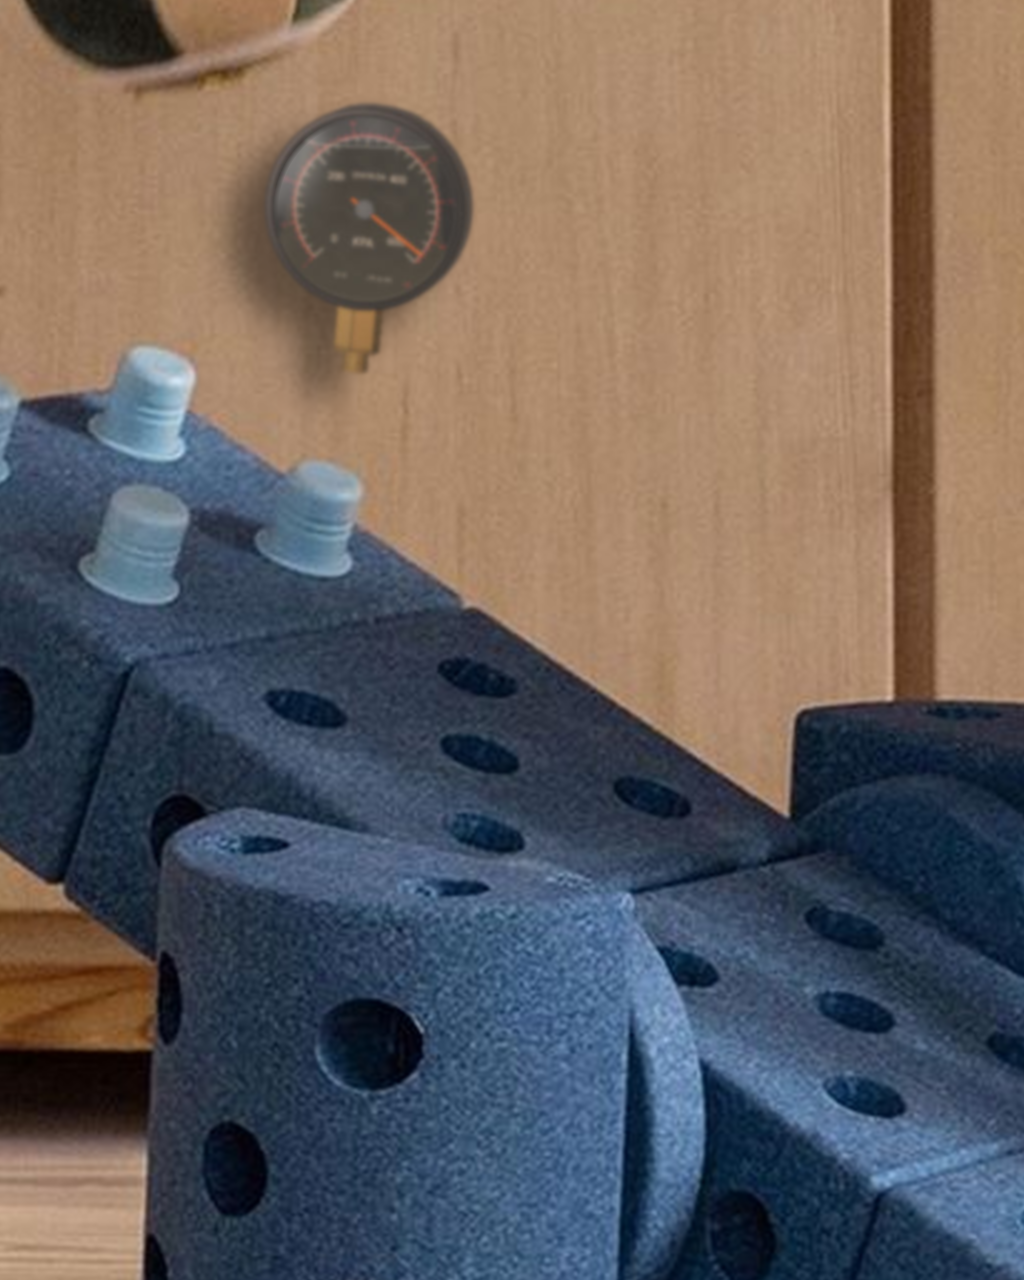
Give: 580,kPa
